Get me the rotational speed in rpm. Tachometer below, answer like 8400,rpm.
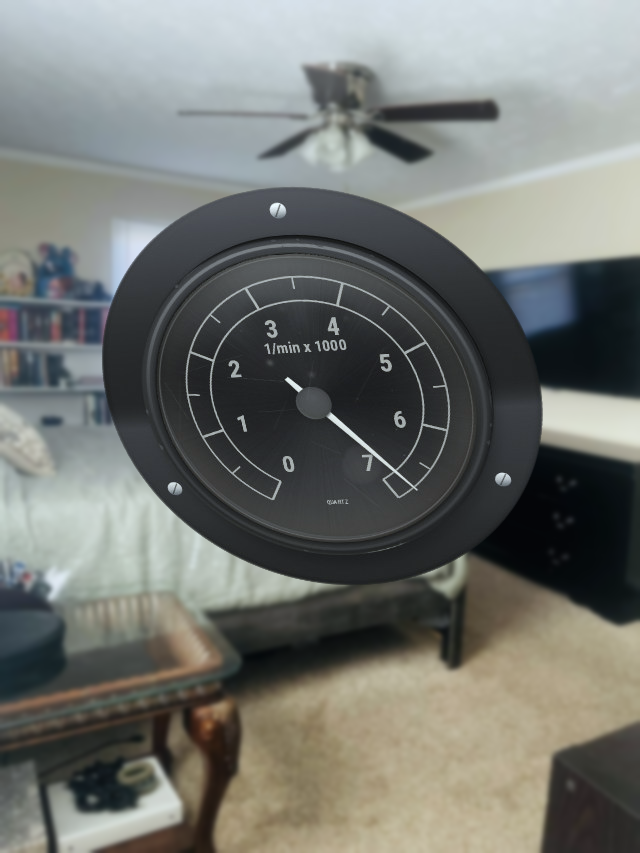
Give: 6750,rpm
